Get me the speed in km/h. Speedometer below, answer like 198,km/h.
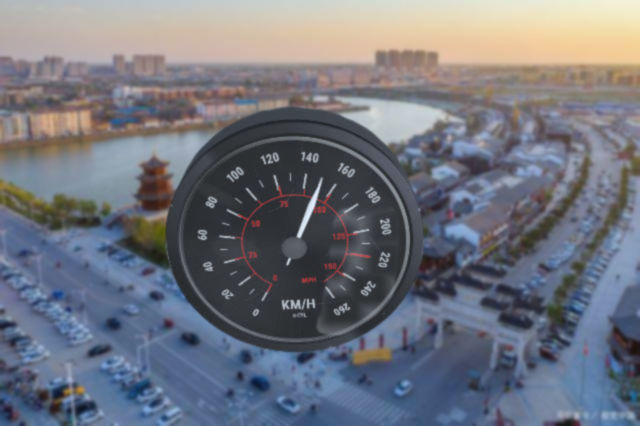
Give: 150,km/h
